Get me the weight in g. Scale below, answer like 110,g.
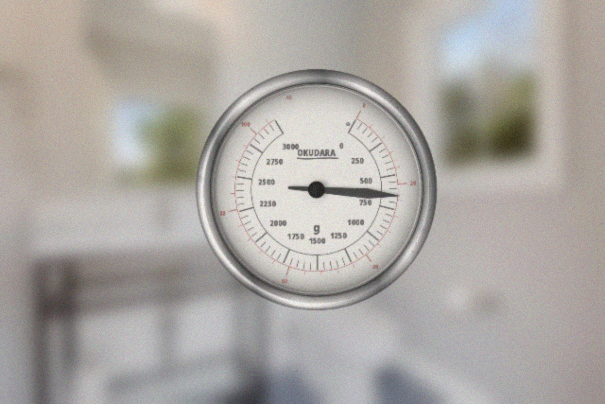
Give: 650,g
